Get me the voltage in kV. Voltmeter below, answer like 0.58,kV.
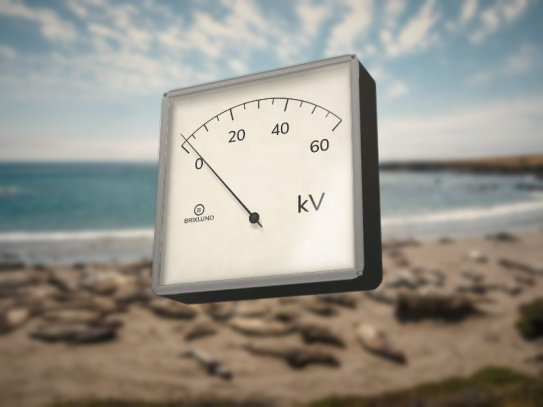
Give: 2.5,kV
